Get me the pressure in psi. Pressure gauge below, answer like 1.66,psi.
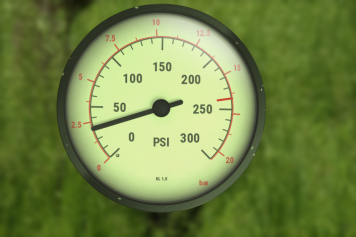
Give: 30,psi
